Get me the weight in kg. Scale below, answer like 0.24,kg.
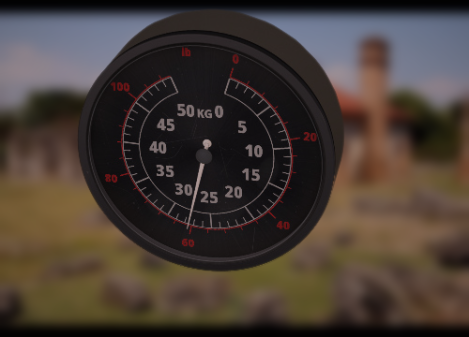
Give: 27.5,kg
